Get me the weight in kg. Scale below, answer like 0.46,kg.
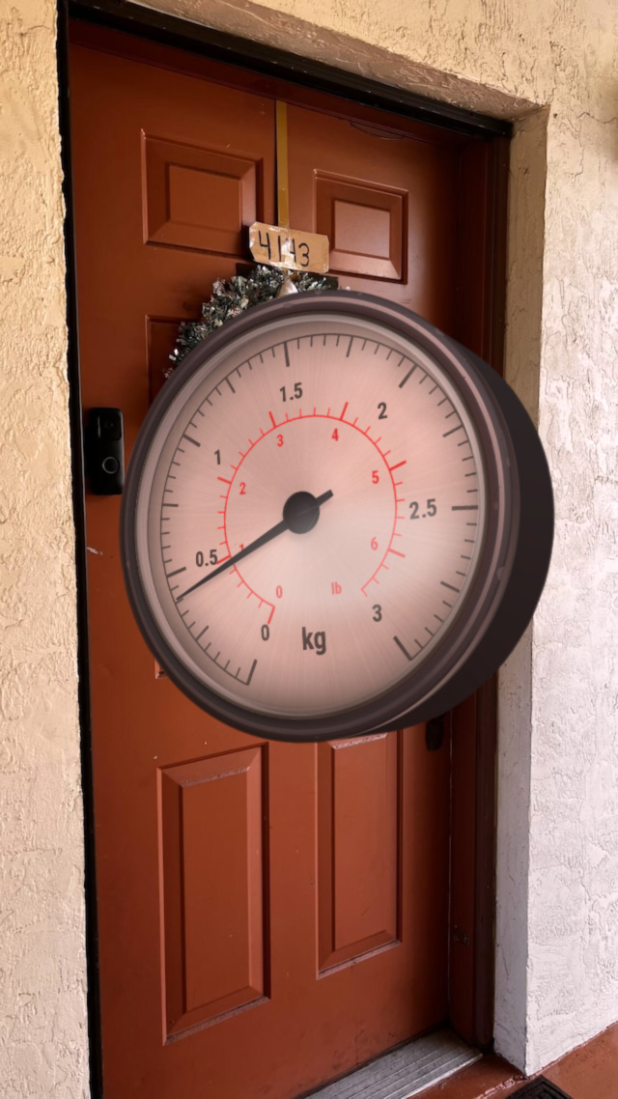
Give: 0.4,kg
